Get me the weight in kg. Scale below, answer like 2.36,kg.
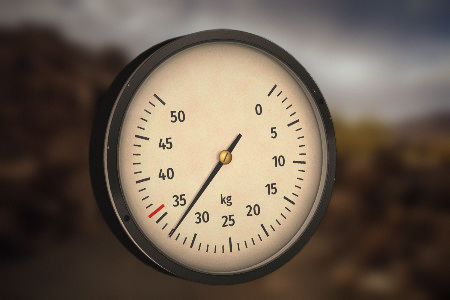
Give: 33,kg
